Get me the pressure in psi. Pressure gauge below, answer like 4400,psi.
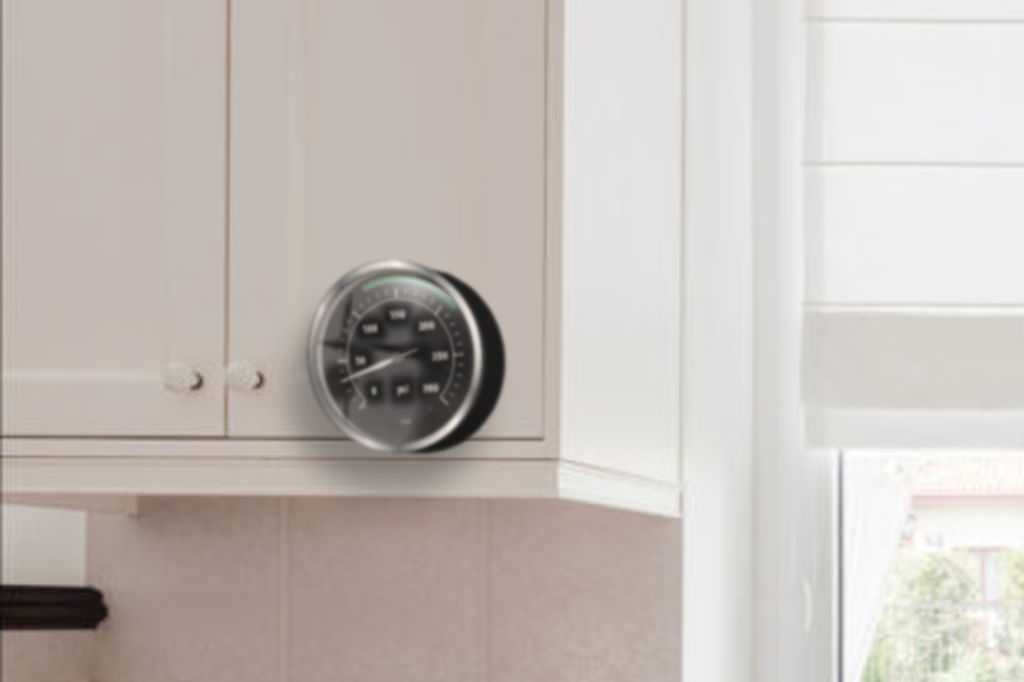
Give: 30,psi
